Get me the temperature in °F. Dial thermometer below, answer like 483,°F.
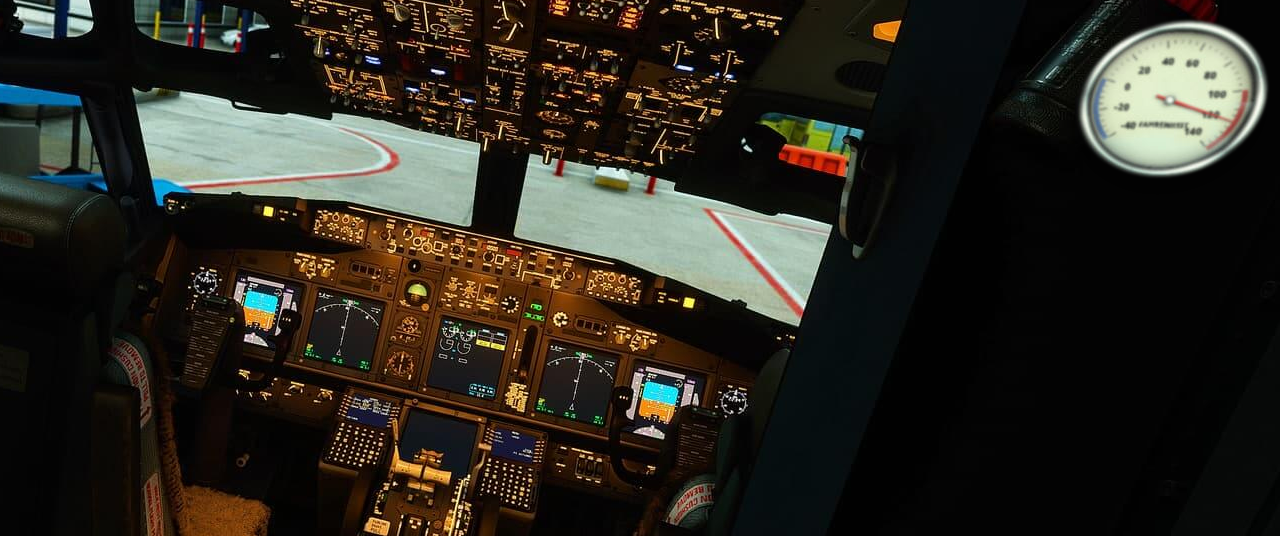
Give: 120,°F
